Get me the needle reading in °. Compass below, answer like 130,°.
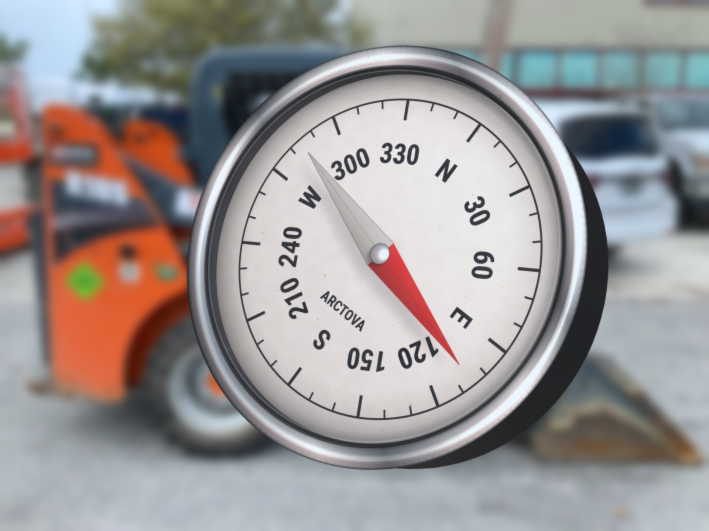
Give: 105,°
